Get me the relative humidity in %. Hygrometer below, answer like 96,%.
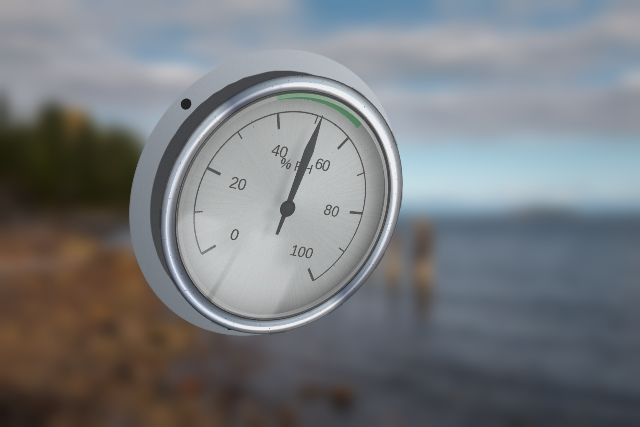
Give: 50,%
